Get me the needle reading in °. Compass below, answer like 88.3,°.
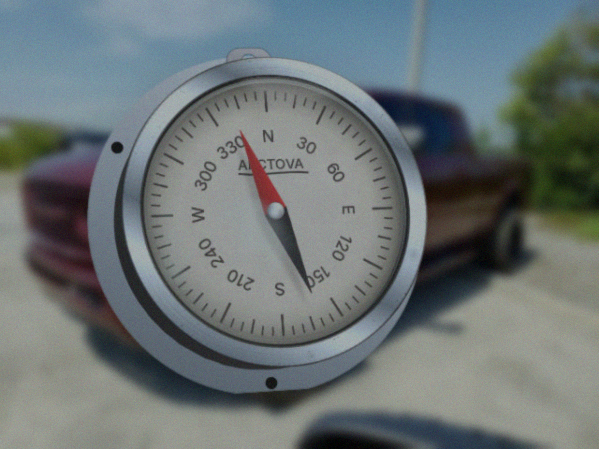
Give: 340,°
